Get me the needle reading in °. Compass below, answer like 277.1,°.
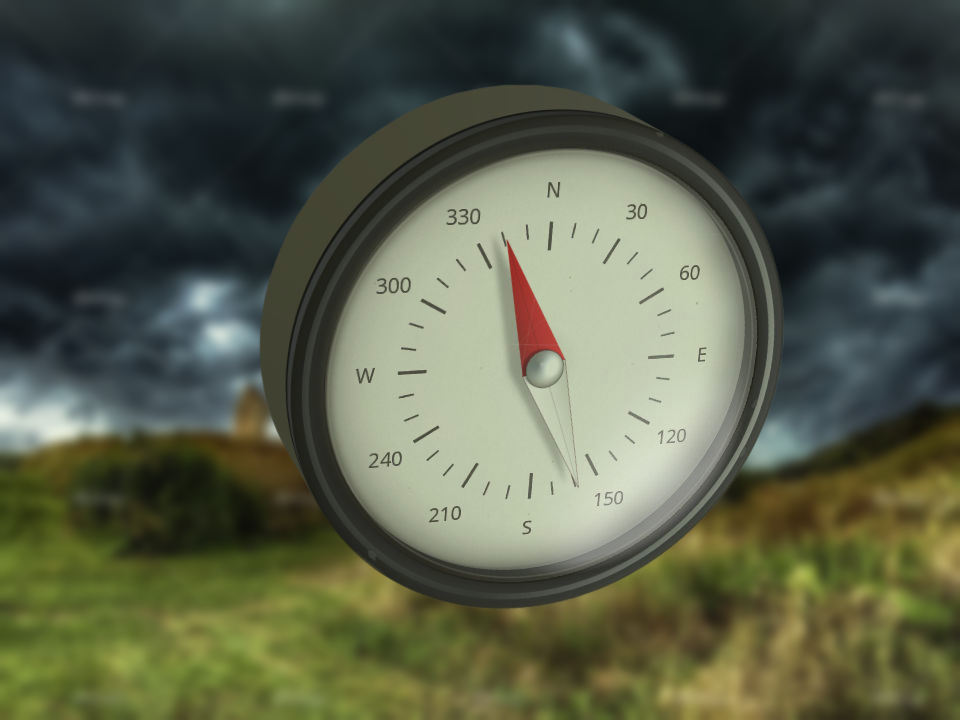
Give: 340,°
